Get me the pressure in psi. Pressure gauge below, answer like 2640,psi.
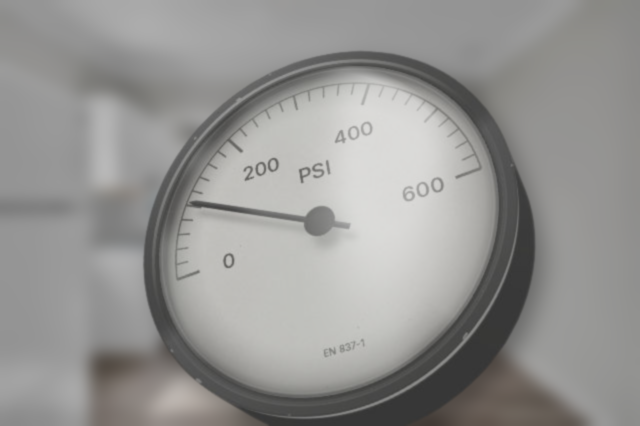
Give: 100,psi
